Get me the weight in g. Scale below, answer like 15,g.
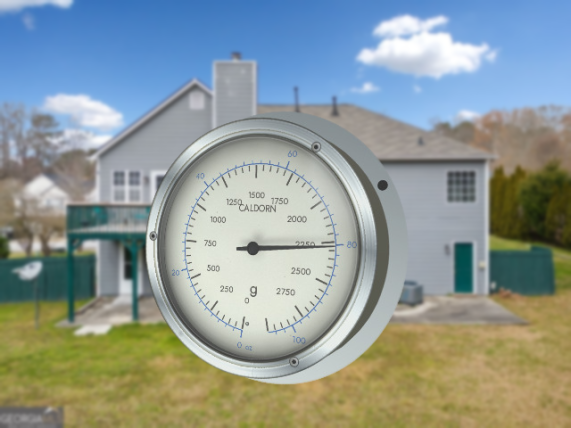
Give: 2275,g
